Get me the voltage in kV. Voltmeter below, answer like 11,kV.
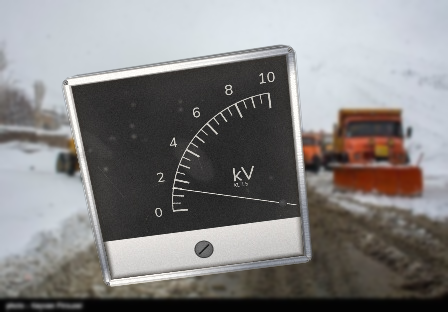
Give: 1.5,kV
